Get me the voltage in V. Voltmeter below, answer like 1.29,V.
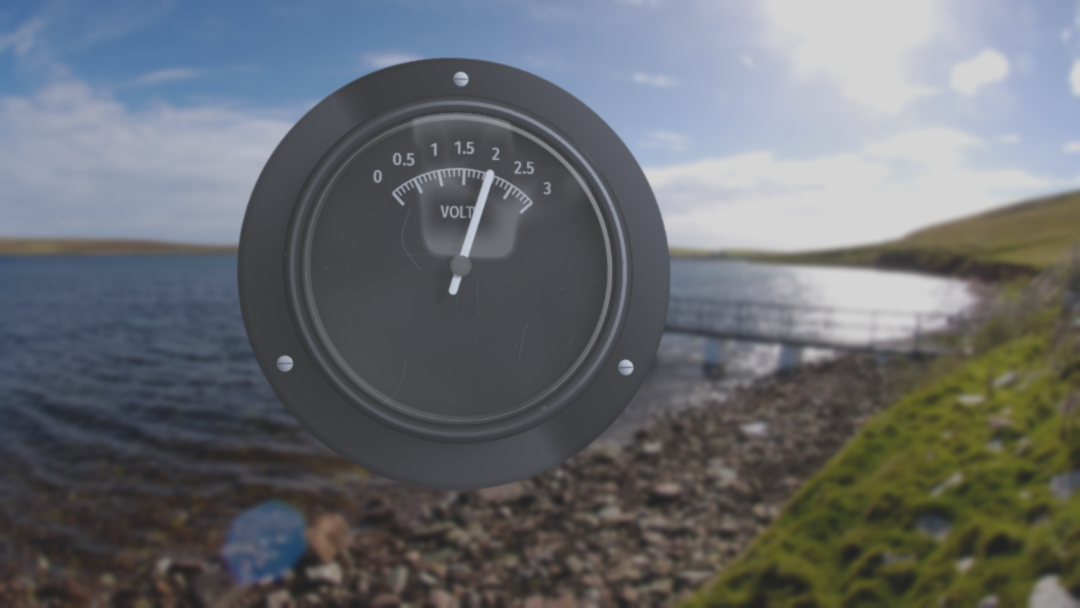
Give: 2,V
